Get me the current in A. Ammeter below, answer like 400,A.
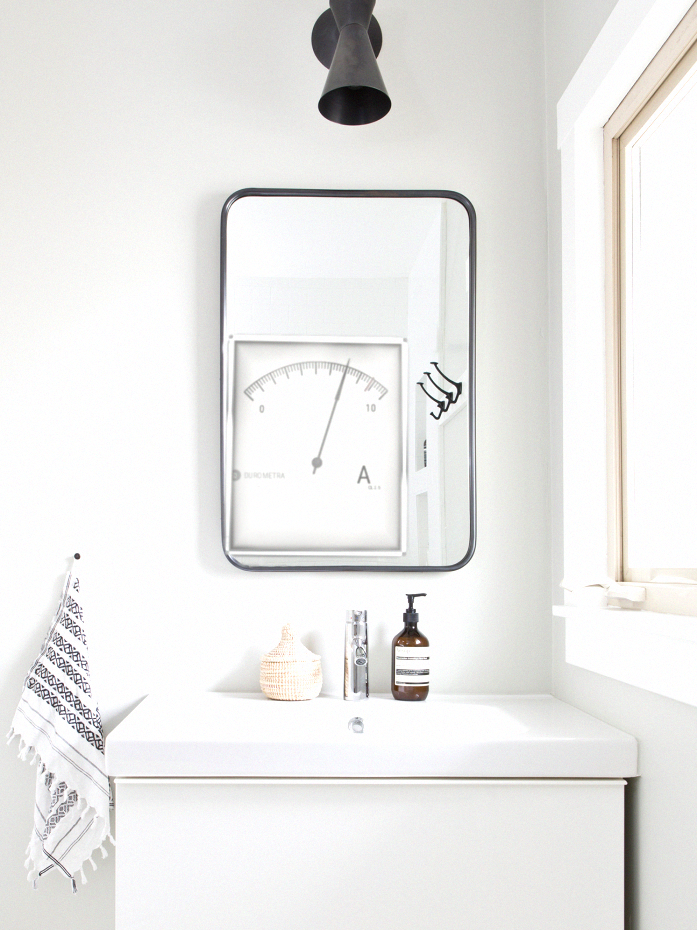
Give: 7,A
